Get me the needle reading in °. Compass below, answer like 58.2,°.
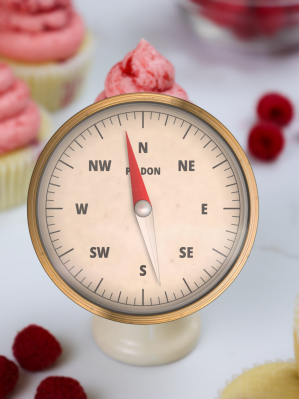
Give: 347.5,°
